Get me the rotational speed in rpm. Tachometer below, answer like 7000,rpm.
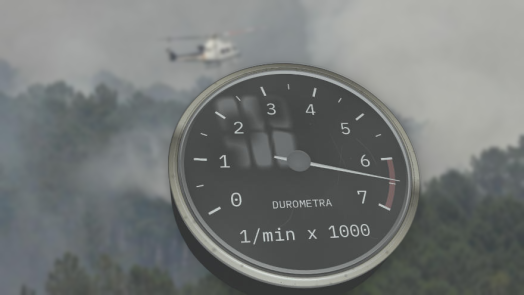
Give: 6500,rpm
